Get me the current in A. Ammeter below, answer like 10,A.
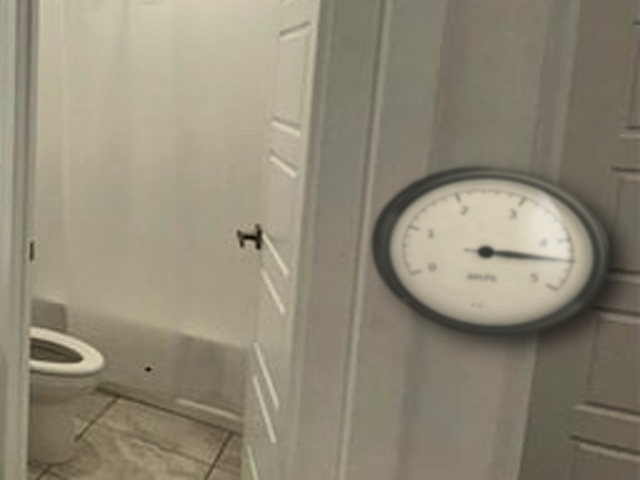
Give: 4.4,A
